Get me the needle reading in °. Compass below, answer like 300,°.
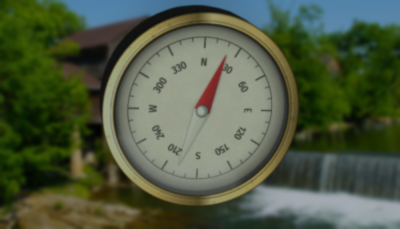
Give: 20,°
